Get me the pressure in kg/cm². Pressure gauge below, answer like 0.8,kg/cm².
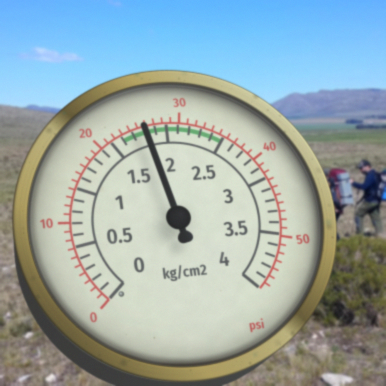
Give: 1.8,kg/cm²
